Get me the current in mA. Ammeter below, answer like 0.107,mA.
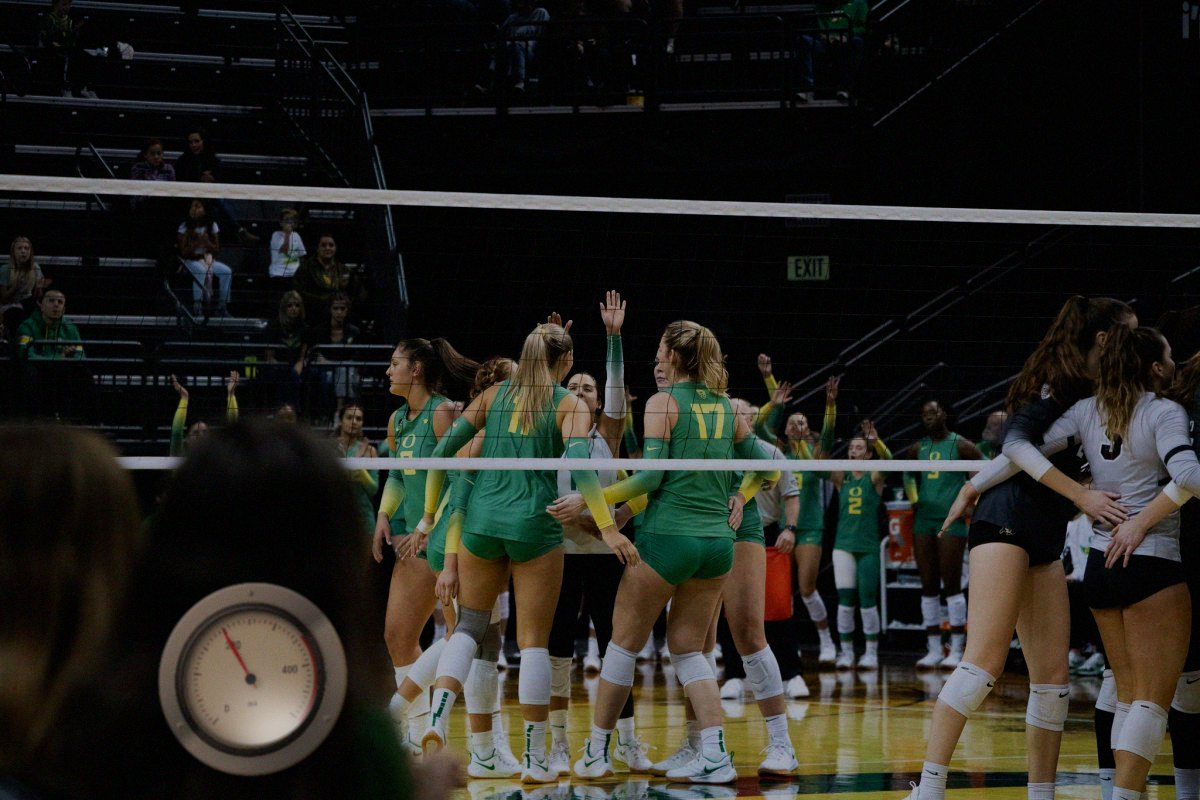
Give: 200,mA
